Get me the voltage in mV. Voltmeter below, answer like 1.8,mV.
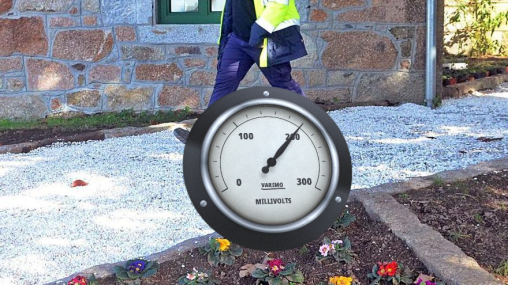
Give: 200,mV
